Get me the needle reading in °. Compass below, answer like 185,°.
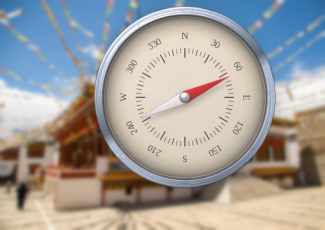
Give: 65,°
